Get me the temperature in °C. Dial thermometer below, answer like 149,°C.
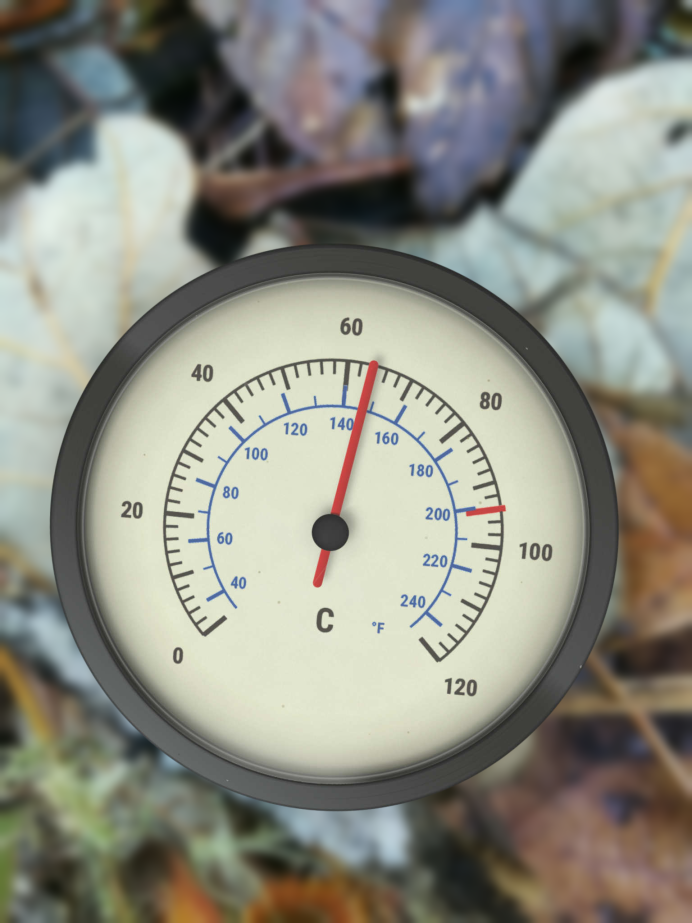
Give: 64,°C
